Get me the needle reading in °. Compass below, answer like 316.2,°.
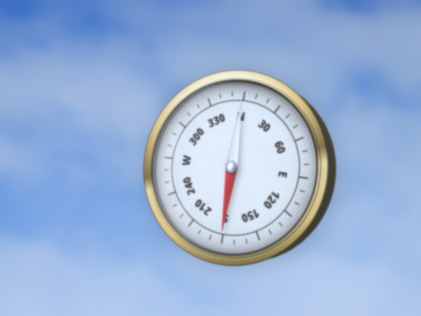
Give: 180,°
